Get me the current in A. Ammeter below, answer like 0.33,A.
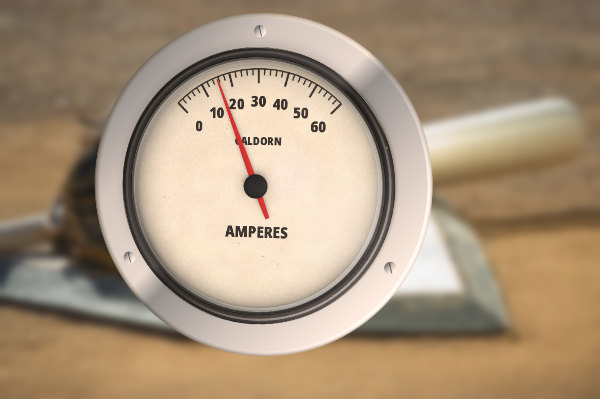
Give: 16,A
